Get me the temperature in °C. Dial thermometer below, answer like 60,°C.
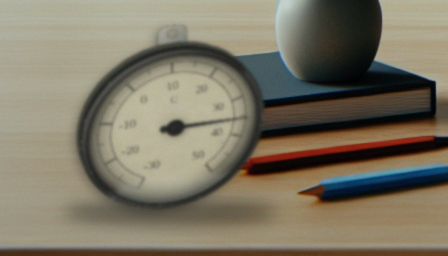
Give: 35,°C
